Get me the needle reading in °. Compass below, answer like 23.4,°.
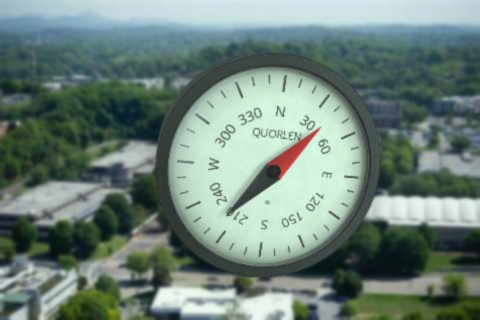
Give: 40,°
